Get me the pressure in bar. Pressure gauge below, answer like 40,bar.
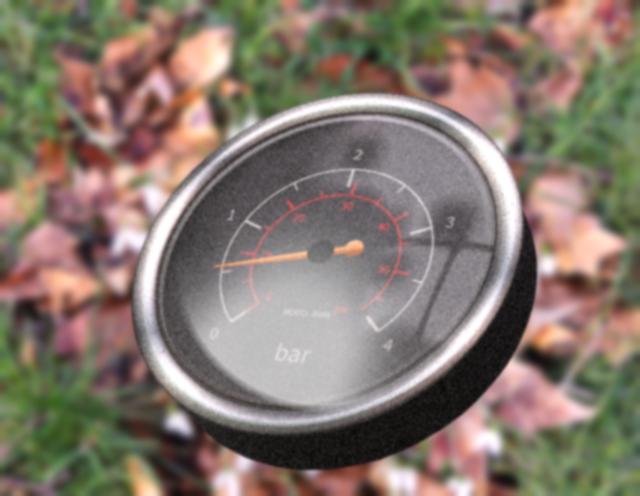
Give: 0.5,bar
